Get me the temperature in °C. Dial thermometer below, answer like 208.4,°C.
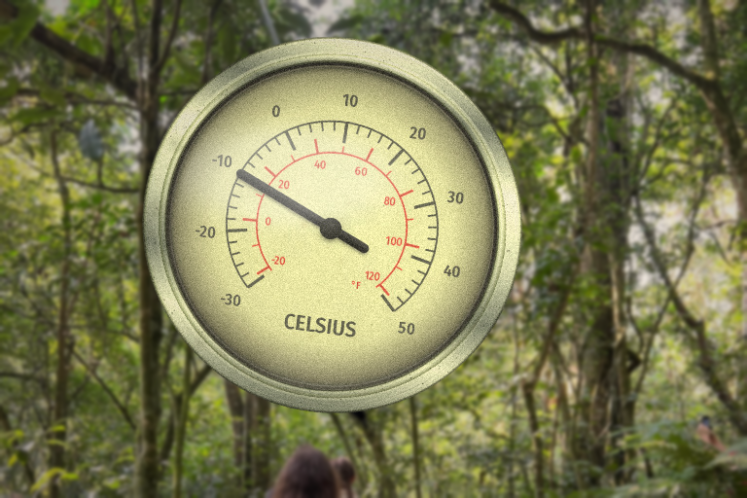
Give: -10,°C
